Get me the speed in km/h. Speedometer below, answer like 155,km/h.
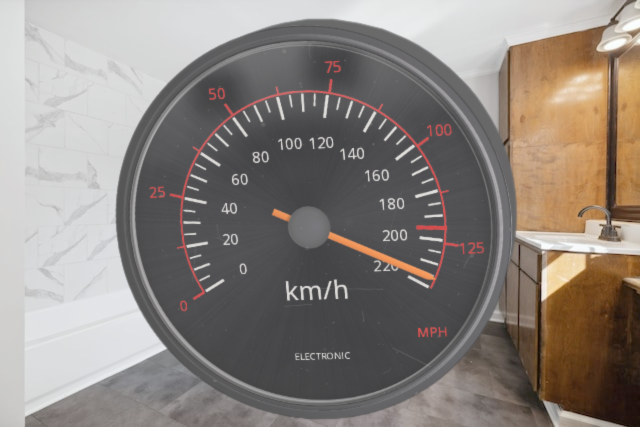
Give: 215,km/h
